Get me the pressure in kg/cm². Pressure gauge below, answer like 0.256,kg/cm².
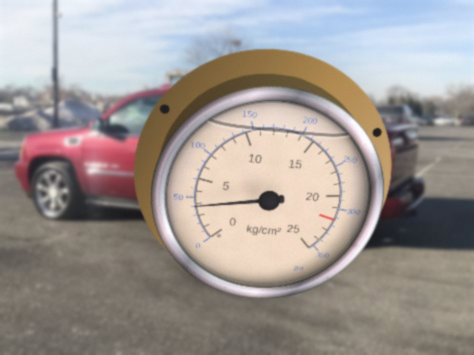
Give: 3,kg/cm²
